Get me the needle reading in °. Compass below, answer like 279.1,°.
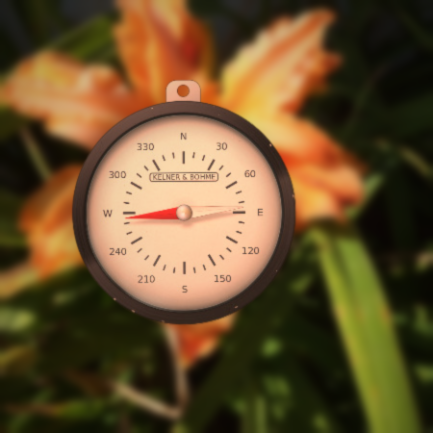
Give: 265,°
